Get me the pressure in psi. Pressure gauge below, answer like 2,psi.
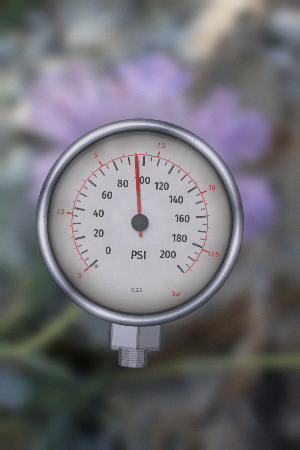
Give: 95,psi
